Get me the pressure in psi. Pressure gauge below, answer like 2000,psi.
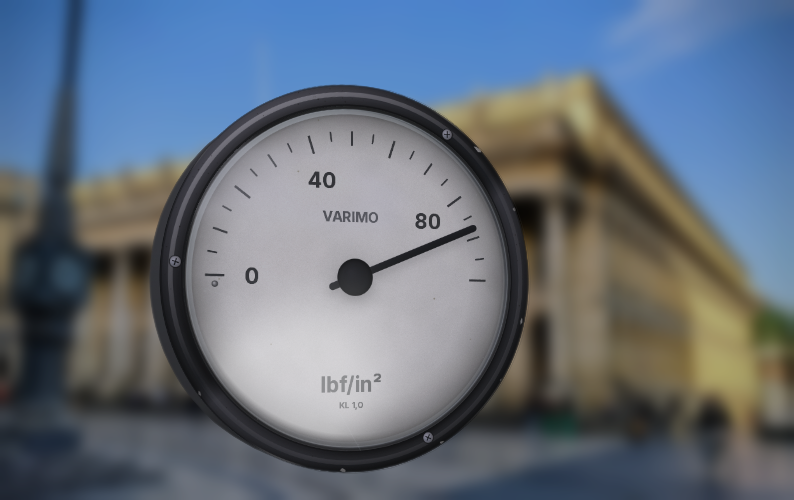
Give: 87.5,psi
